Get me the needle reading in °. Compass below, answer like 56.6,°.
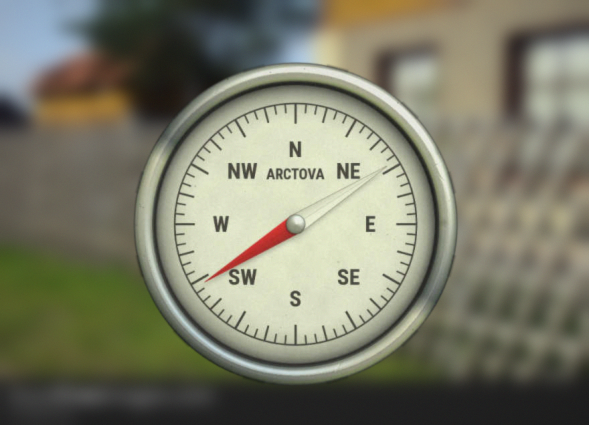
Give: 237.5,°
